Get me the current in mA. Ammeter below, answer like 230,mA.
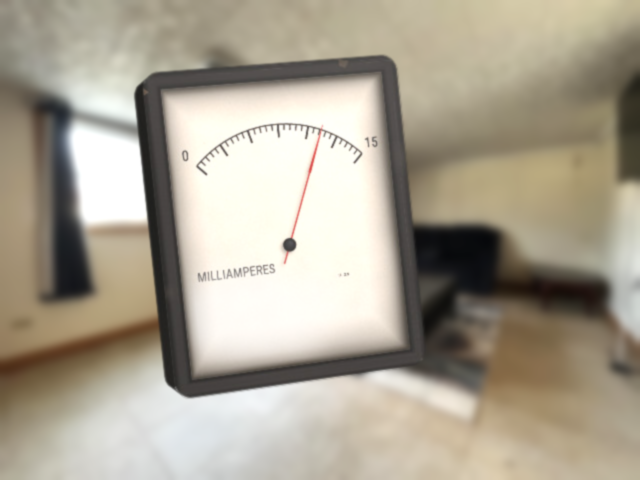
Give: 11,mA
